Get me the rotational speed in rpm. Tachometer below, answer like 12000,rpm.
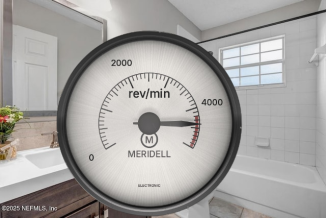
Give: 4400,rpm
